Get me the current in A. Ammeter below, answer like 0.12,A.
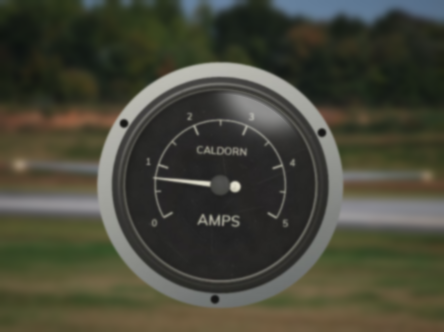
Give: 0.75,A
